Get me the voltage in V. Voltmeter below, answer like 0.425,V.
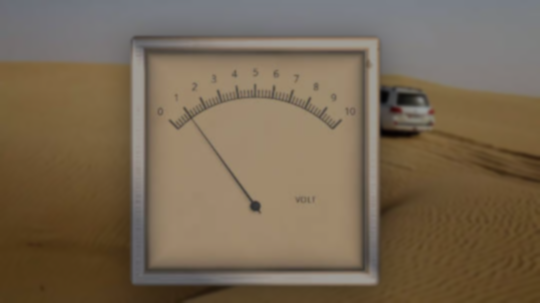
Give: 1,V
